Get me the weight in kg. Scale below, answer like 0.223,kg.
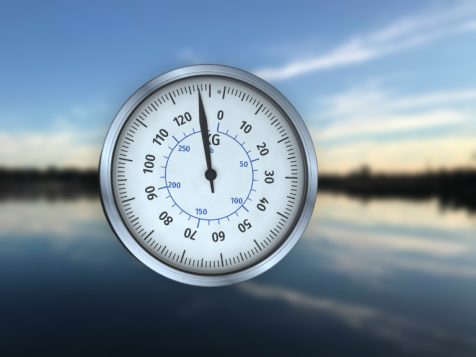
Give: 127,kg
